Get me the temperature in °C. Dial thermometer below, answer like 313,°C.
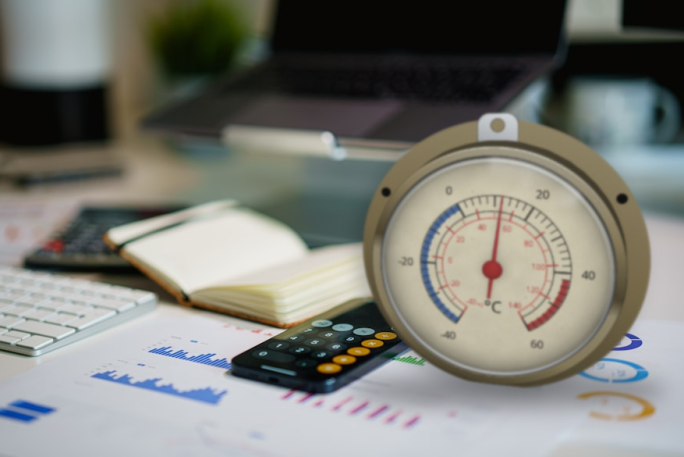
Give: 12,°C
